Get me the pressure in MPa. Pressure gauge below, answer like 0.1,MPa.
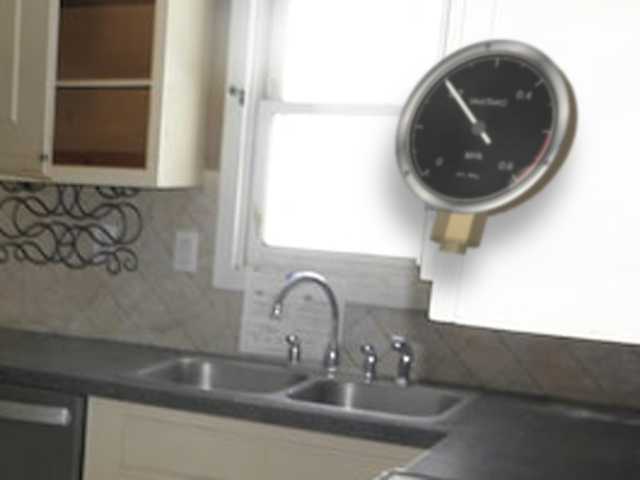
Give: 0.2,MPa
